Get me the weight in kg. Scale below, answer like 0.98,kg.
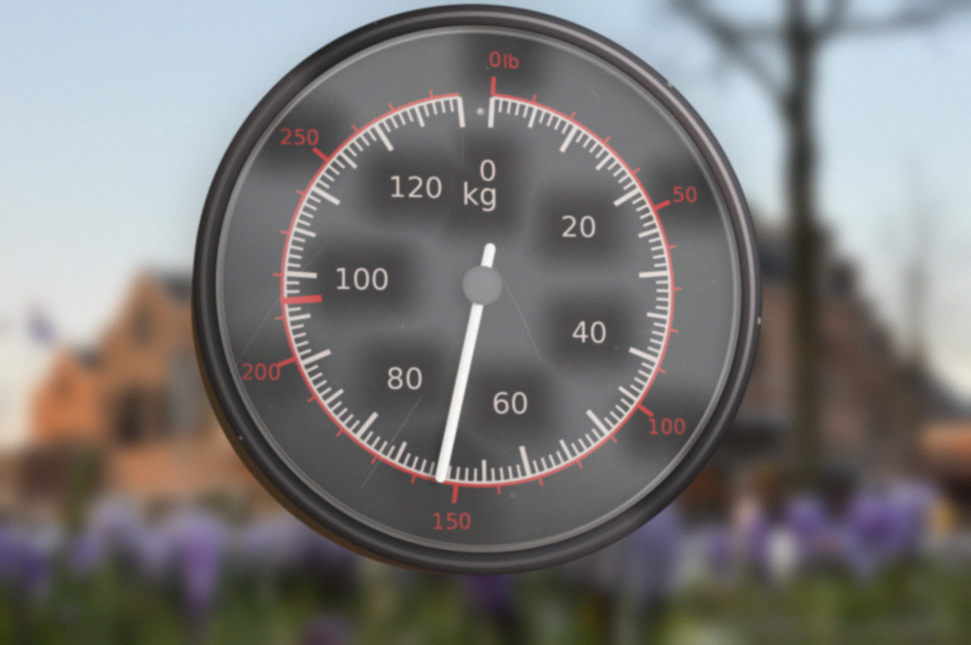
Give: 70,kg
